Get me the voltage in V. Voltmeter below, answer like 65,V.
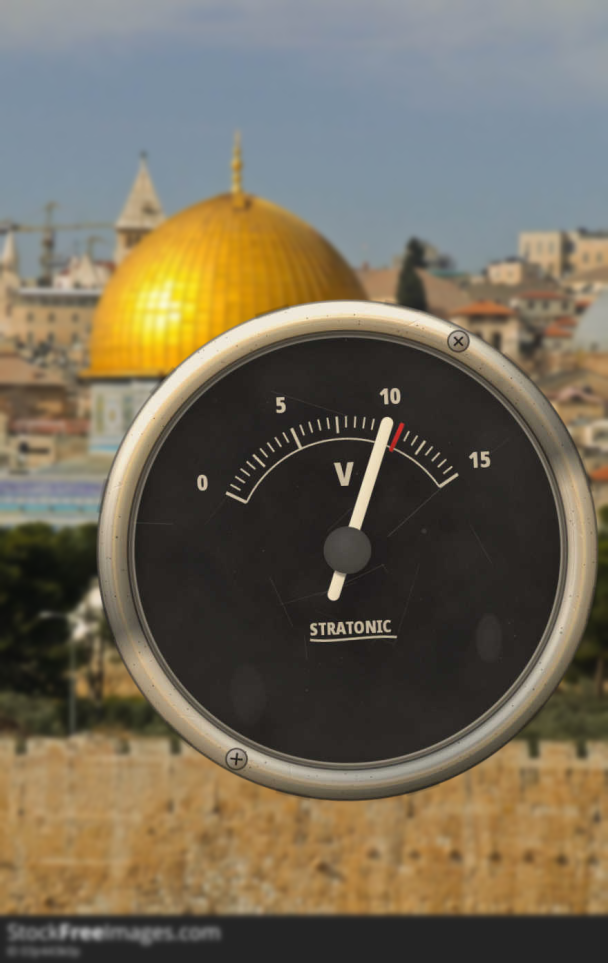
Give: 10.25,V
